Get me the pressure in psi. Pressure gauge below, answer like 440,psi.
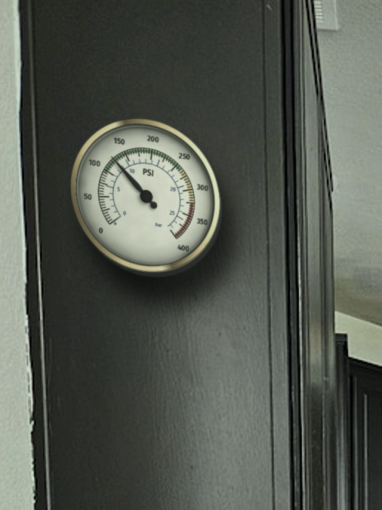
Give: 125,psi
